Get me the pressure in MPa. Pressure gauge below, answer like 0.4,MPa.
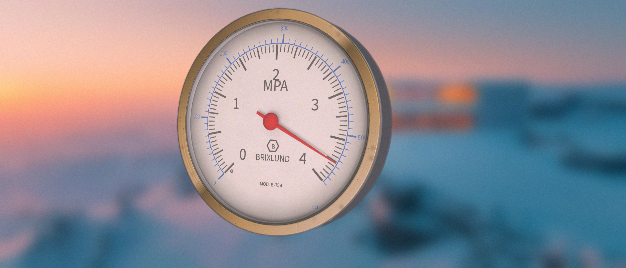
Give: 3.75,MPa
